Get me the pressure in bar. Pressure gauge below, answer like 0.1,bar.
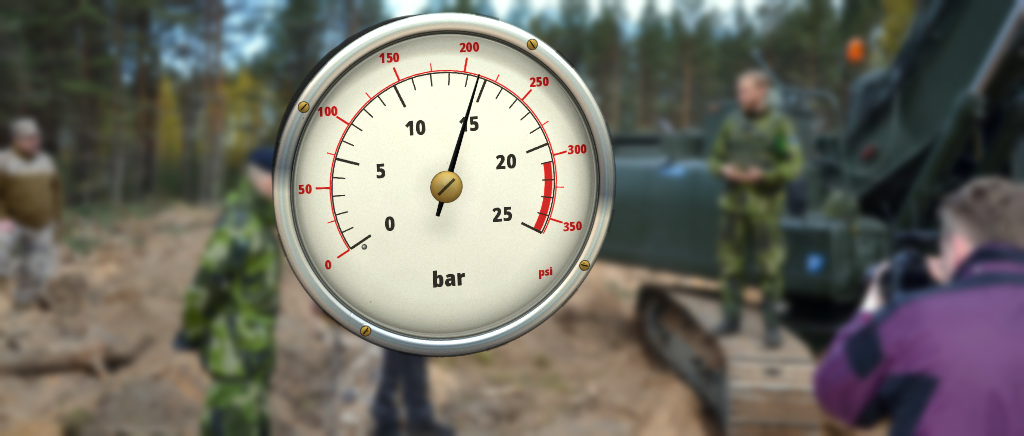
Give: 14.5,bar
